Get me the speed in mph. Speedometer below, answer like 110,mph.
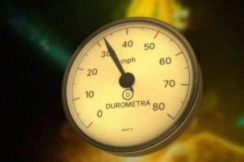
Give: 32.5,mph
